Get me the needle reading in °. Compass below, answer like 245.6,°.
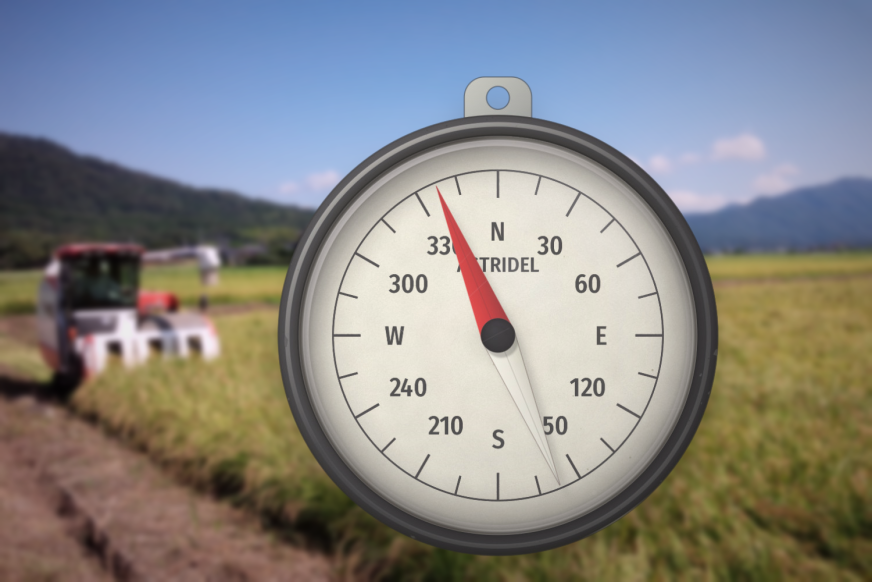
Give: 337.5,°
